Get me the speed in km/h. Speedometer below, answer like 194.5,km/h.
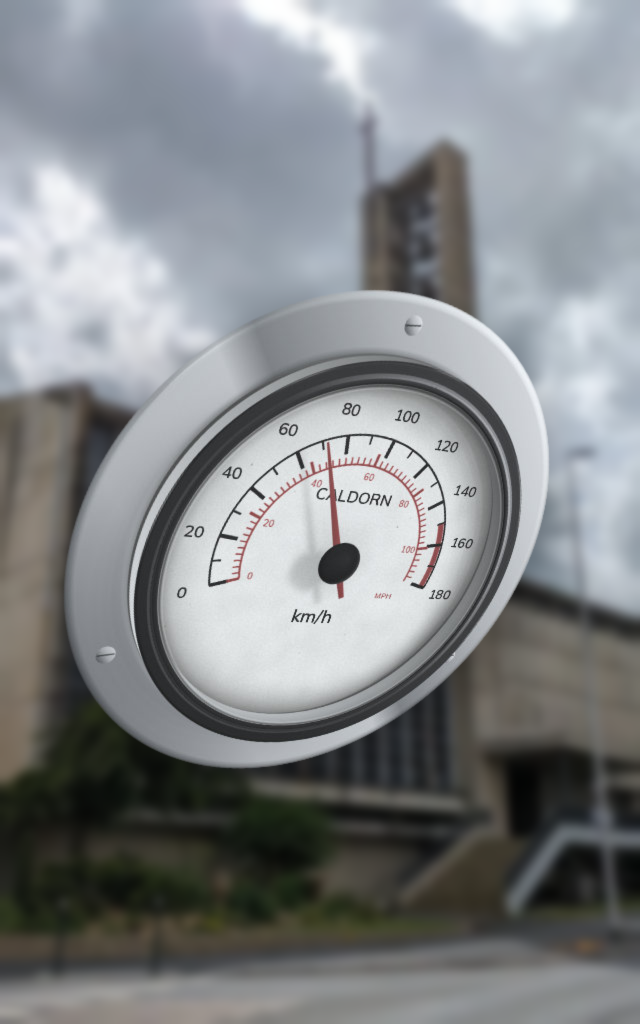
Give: 70,km/h
